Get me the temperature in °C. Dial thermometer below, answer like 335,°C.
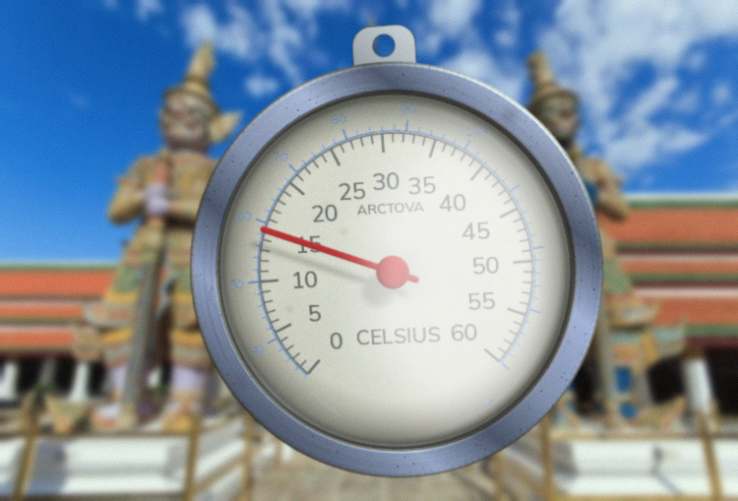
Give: 15,°C
